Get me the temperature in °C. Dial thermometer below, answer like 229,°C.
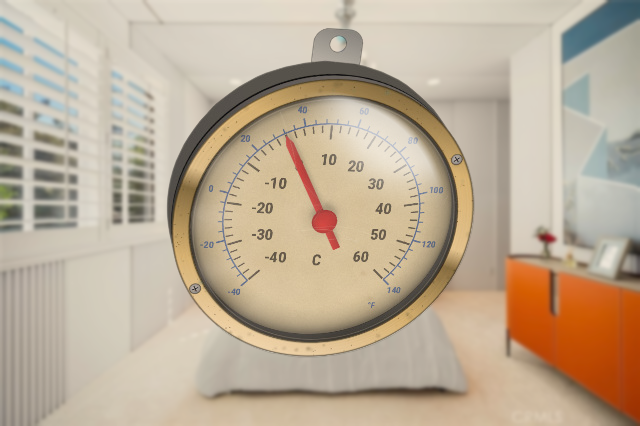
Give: 0,°C
